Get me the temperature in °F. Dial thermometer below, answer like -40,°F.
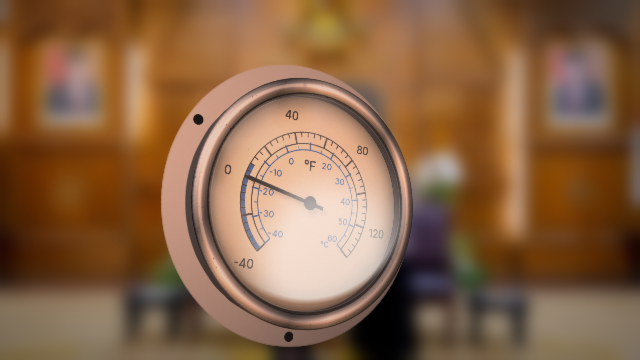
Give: 0,°F
